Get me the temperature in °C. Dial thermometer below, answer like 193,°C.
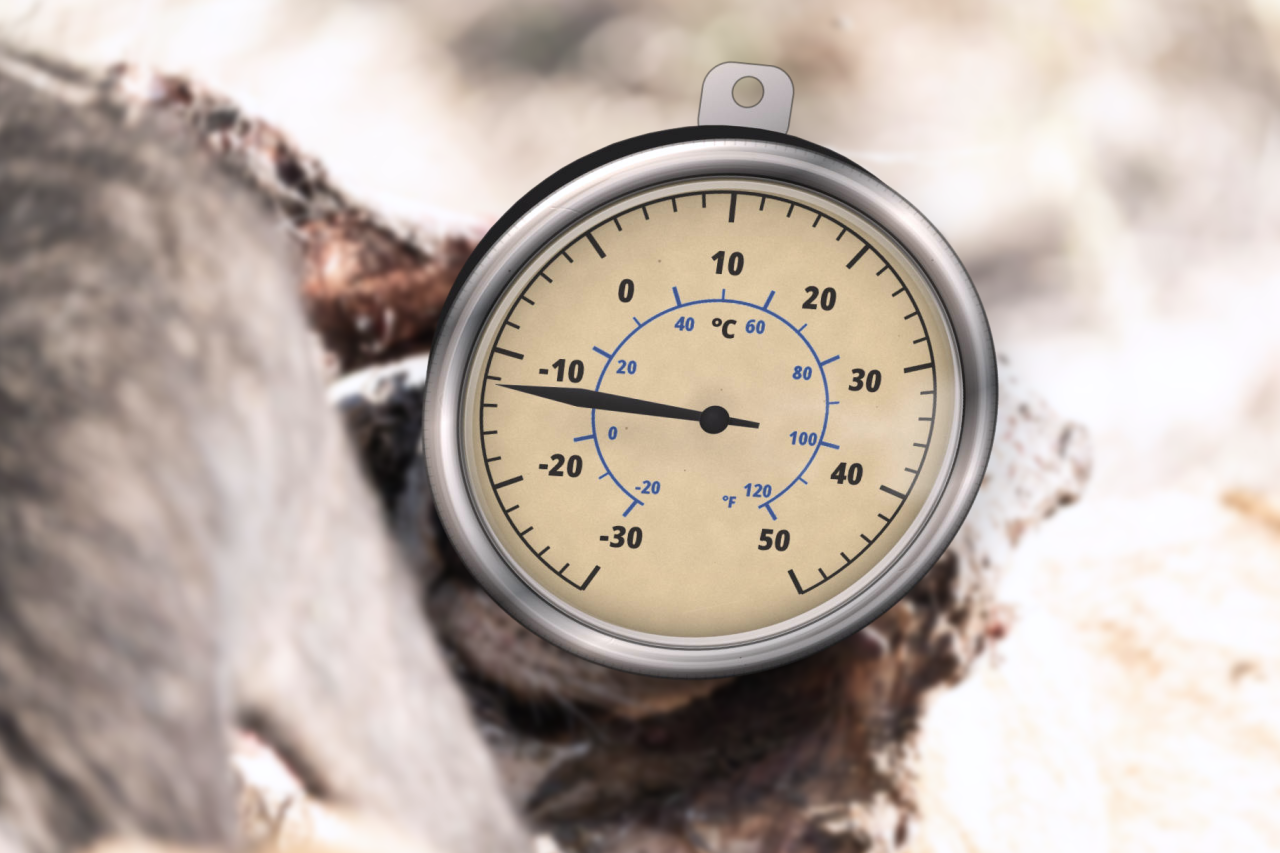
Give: -12,°C
